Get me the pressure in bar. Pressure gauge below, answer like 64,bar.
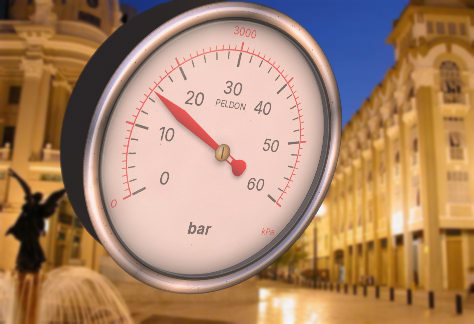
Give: 15,bar
